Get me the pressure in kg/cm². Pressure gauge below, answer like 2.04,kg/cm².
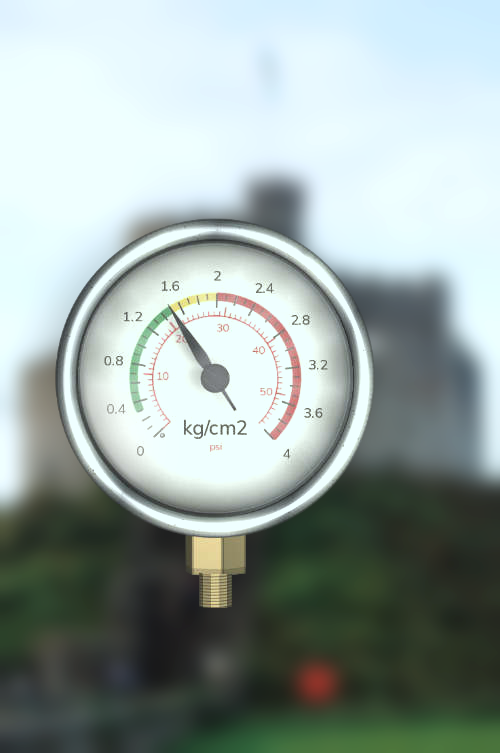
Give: 1.5,kg/cm²
